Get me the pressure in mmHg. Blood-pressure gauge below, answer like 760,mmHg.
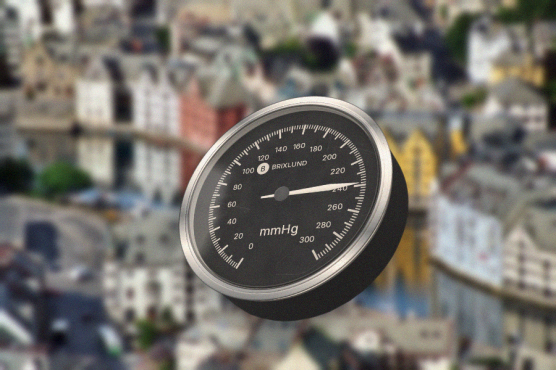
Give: 240,mmHg
